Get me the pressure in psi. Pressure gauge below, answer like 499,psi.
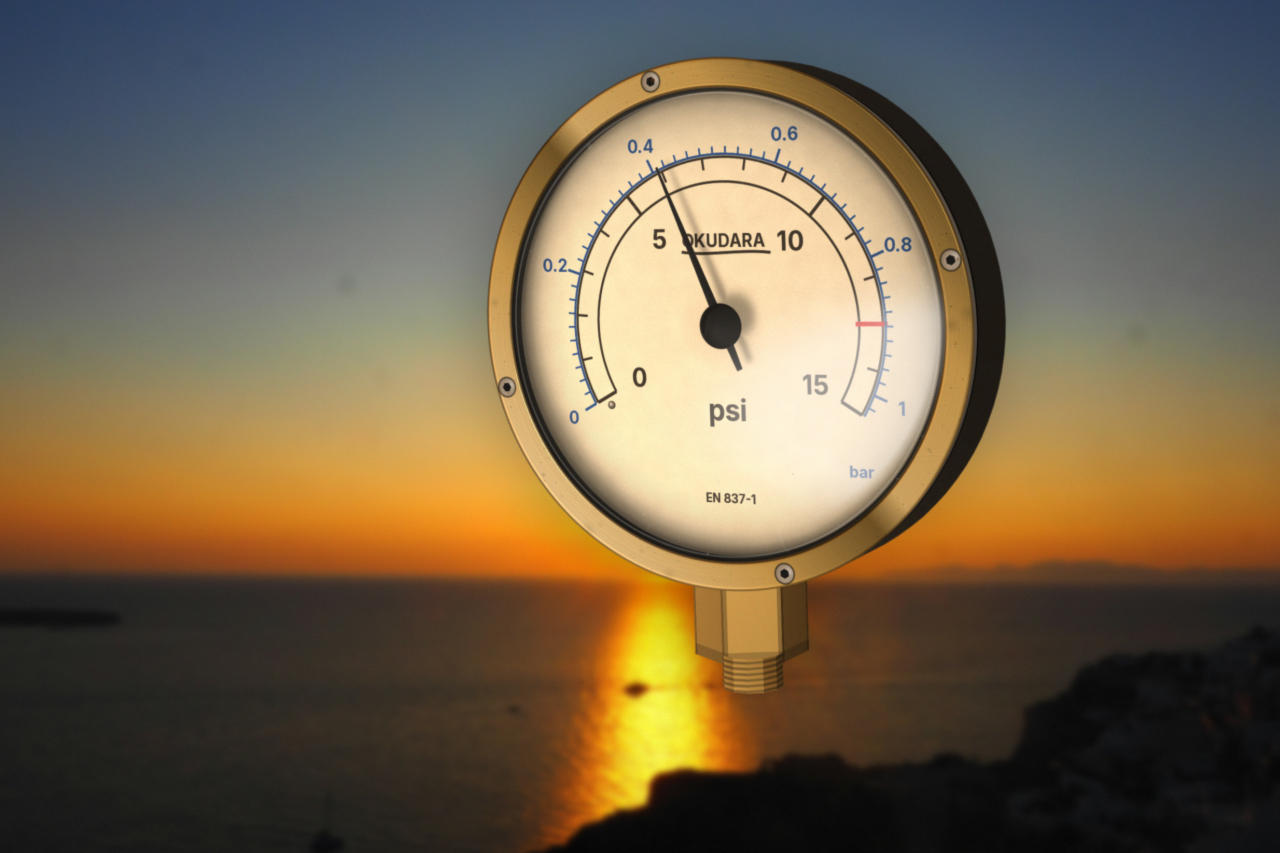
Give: 6,psi
